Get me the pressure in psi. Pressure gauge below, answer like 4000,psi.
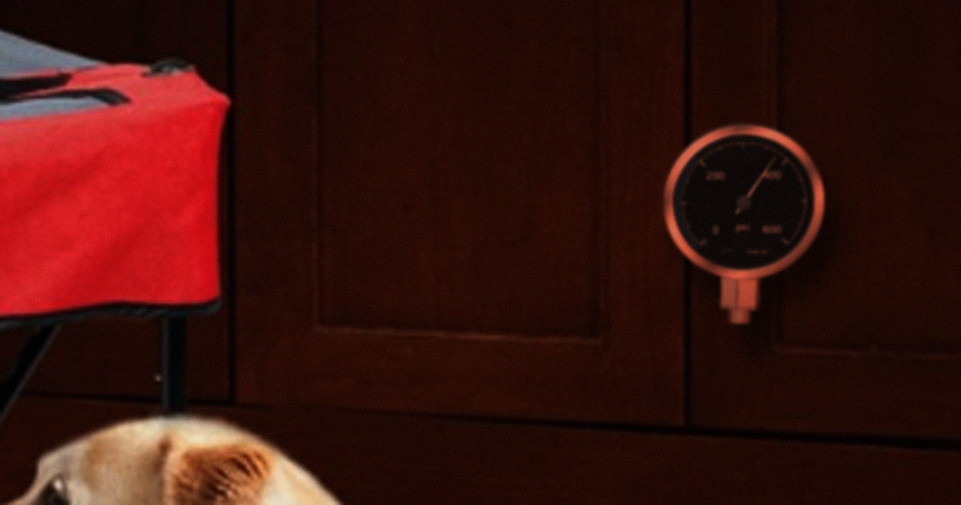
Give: 375,psi
